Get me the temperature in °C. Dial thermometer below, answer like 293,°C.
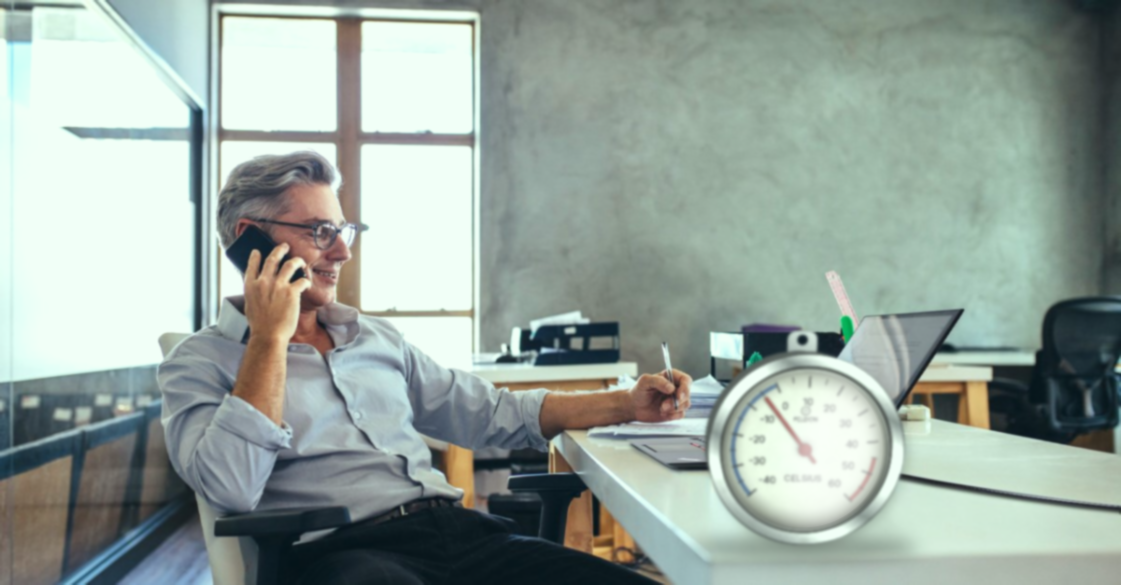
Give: -5,°C
